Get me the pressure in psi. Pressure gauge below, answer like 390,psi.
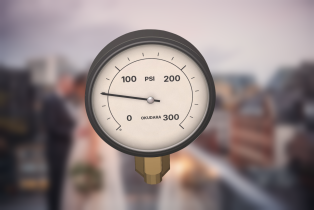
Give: 60,psi
